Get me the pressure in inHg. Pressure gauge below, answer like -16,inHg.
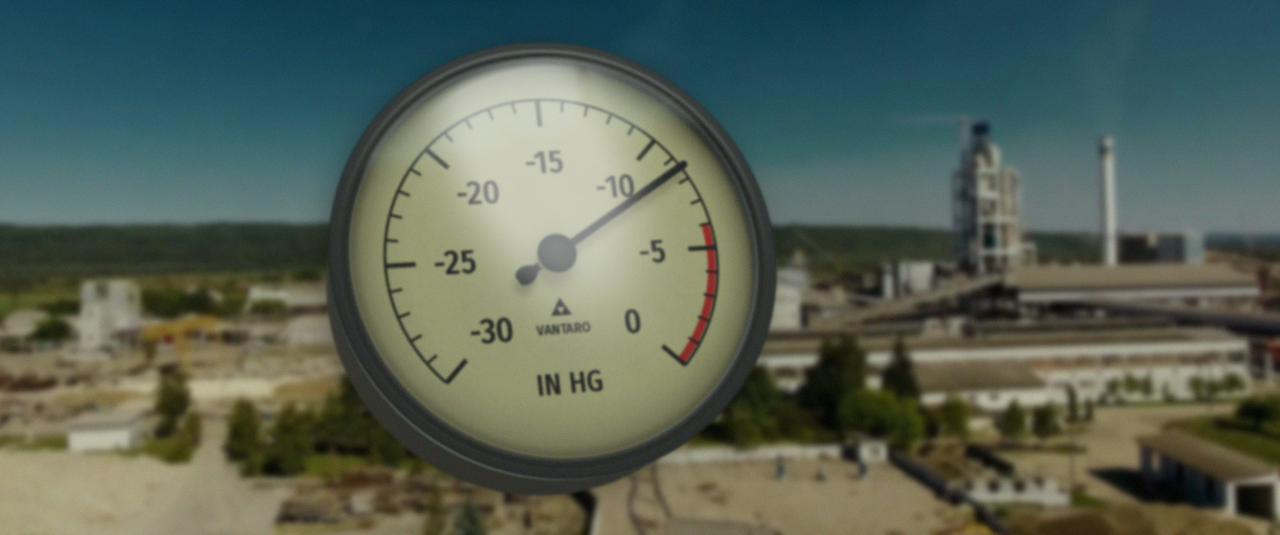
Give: -8.5,inHg
